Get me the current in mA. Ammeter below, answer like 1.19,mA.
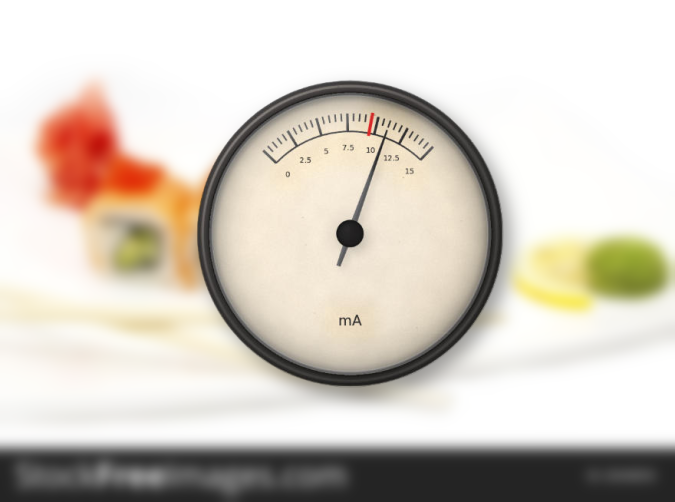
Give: 11,mA
